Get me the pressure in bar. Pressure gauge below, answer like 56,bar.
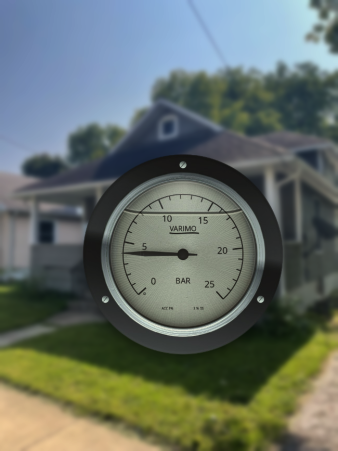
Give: 4,bar
